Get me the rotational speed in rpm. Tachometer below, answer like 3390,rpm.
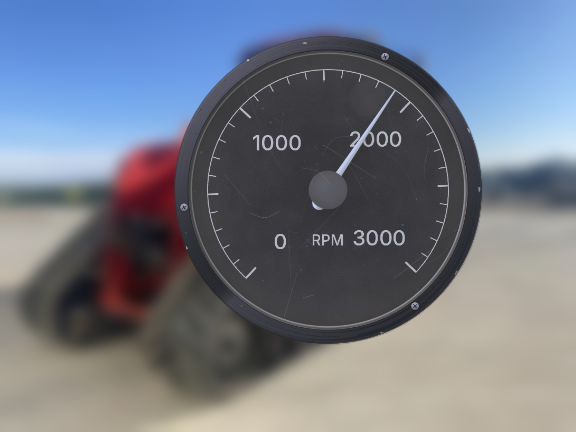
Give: 1900,rpm
